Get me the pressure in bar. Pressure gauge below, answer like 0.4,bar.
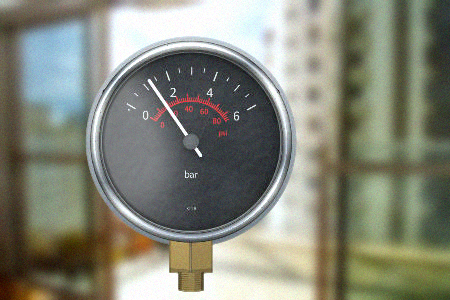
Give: 1.25,bar
